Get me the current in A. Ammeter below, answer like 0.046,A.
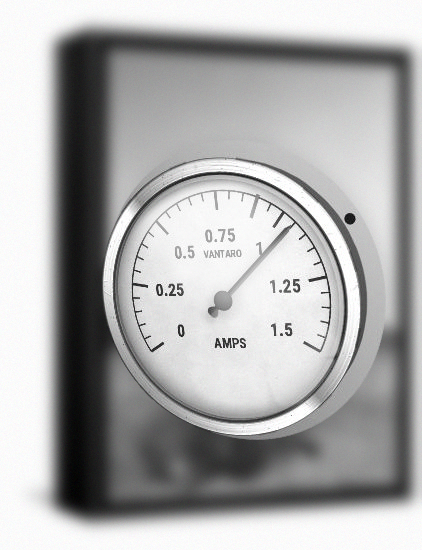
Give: 1.05,A
